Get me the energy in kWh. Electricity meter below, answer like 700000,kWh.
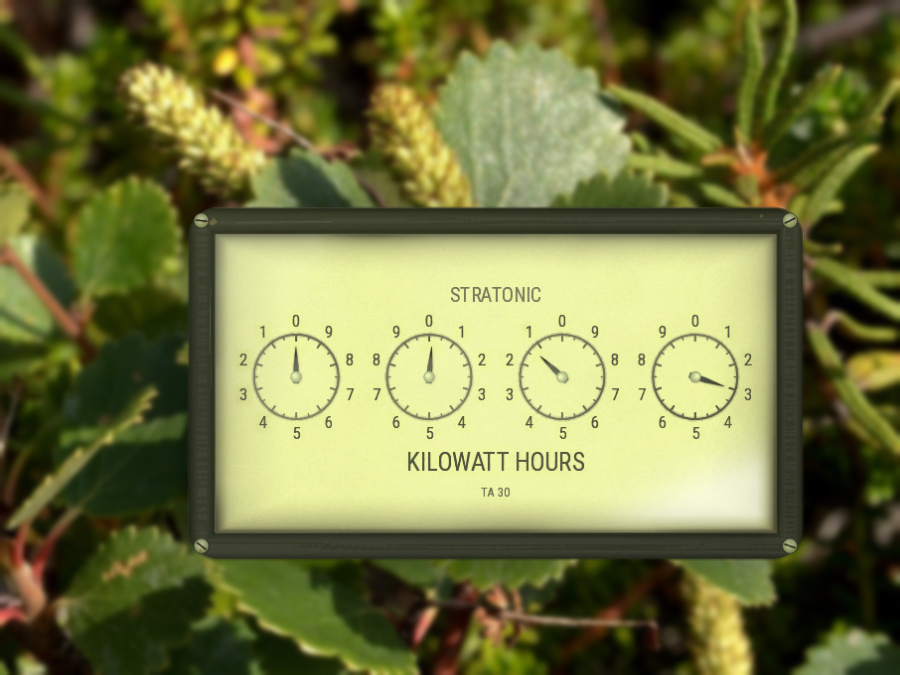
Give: 13,kWh
